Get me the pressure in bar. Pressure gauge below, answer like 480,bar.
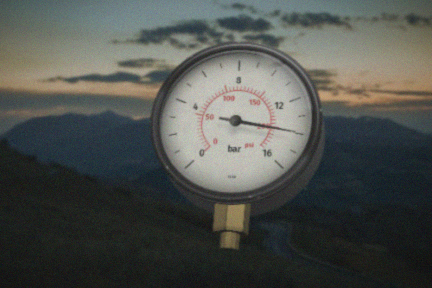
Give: 14,bar
